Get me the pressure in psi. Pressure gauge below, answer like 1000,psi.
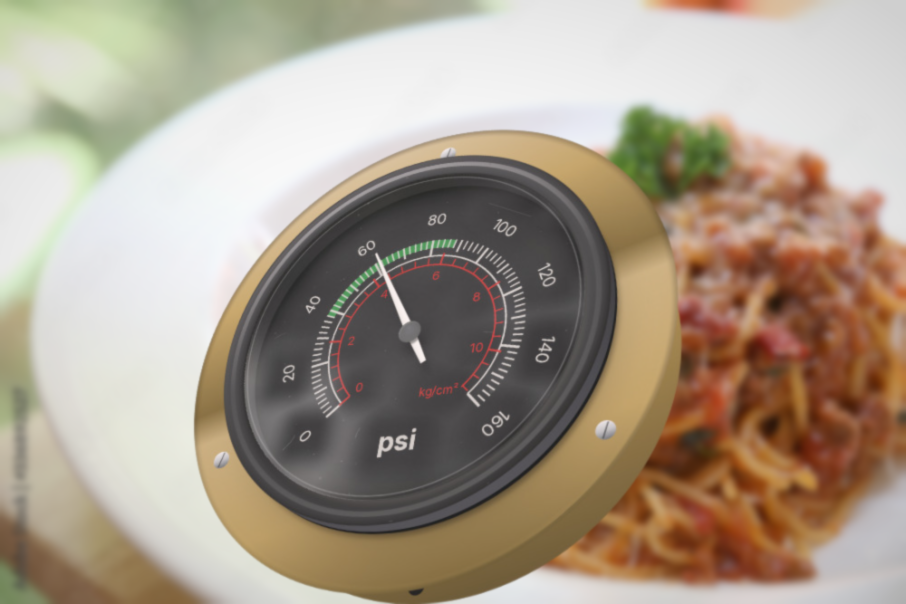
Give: 62,psi
